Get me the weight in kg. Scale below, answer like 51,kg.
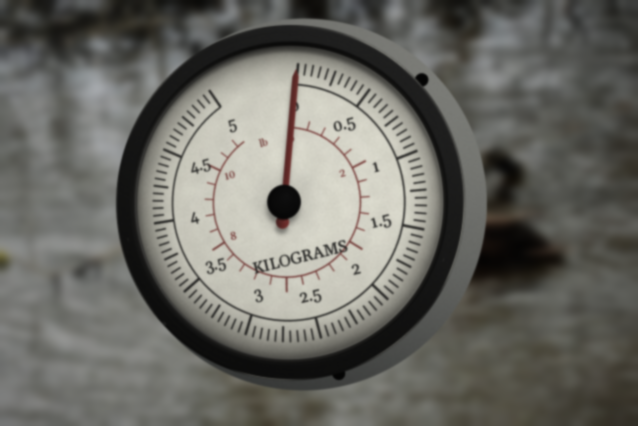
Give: 0,kg
